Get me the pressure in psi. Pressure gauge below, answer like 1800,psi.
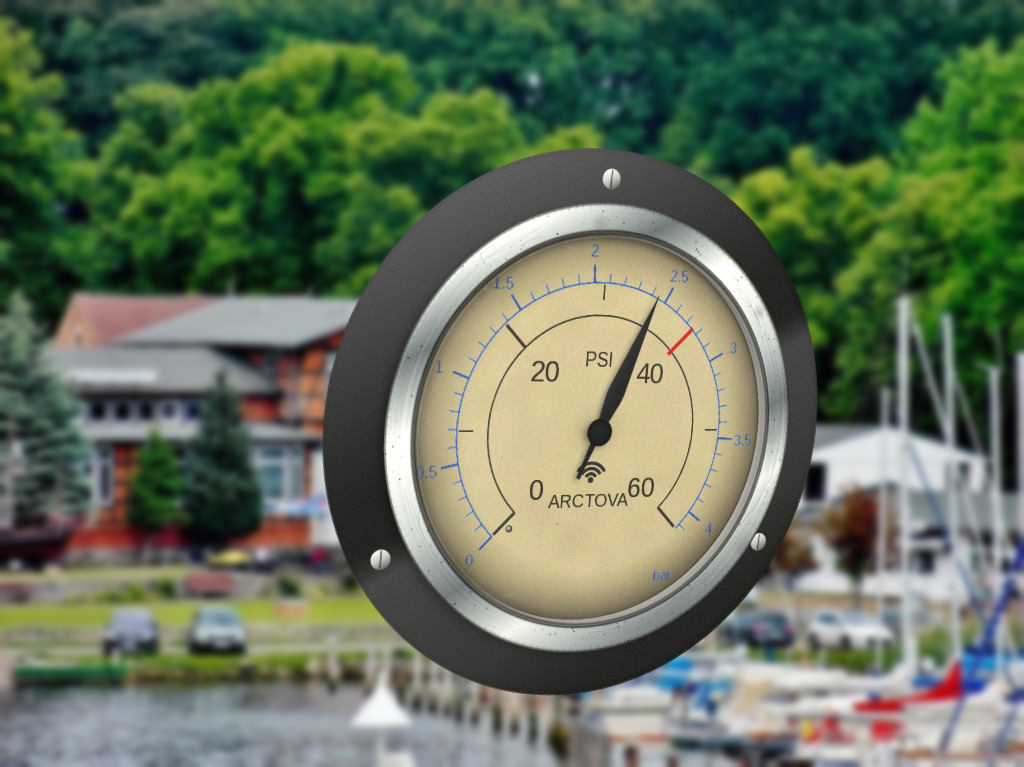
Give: 35,psi
